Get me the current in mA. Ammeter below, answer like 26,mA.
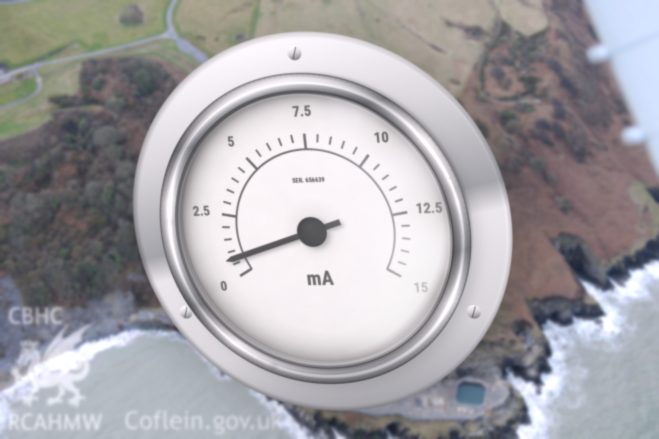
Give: 0.75,mA
